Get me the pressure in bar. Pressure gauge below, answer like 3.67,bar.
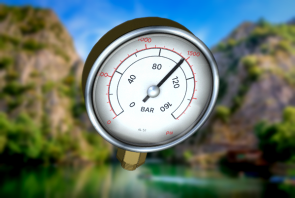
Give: 100,bar
